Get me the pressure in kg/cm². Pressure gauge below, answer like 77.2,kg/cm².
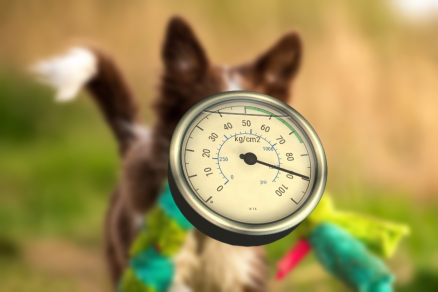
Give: 90,kg/cm²
